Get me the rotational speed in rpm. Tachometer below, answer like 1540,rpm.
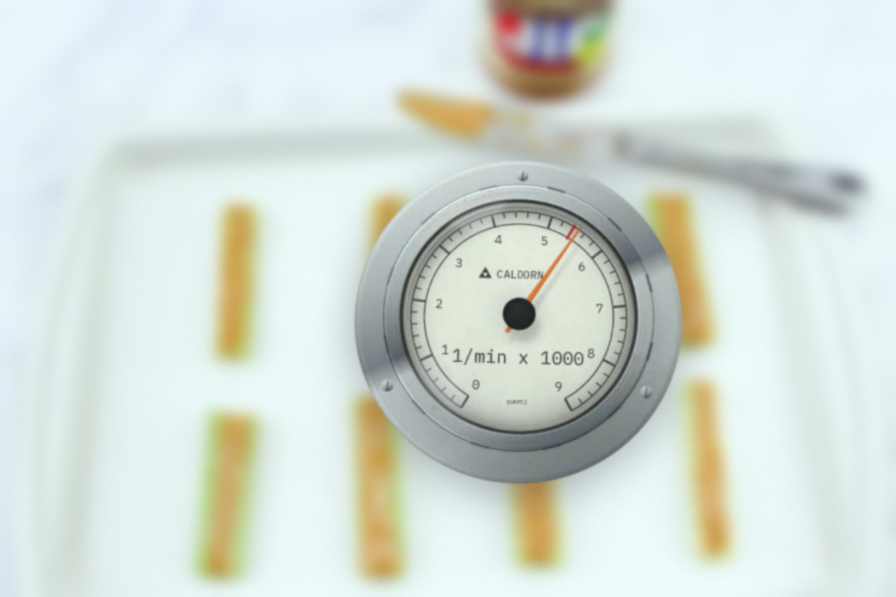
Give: 5500,rpm
